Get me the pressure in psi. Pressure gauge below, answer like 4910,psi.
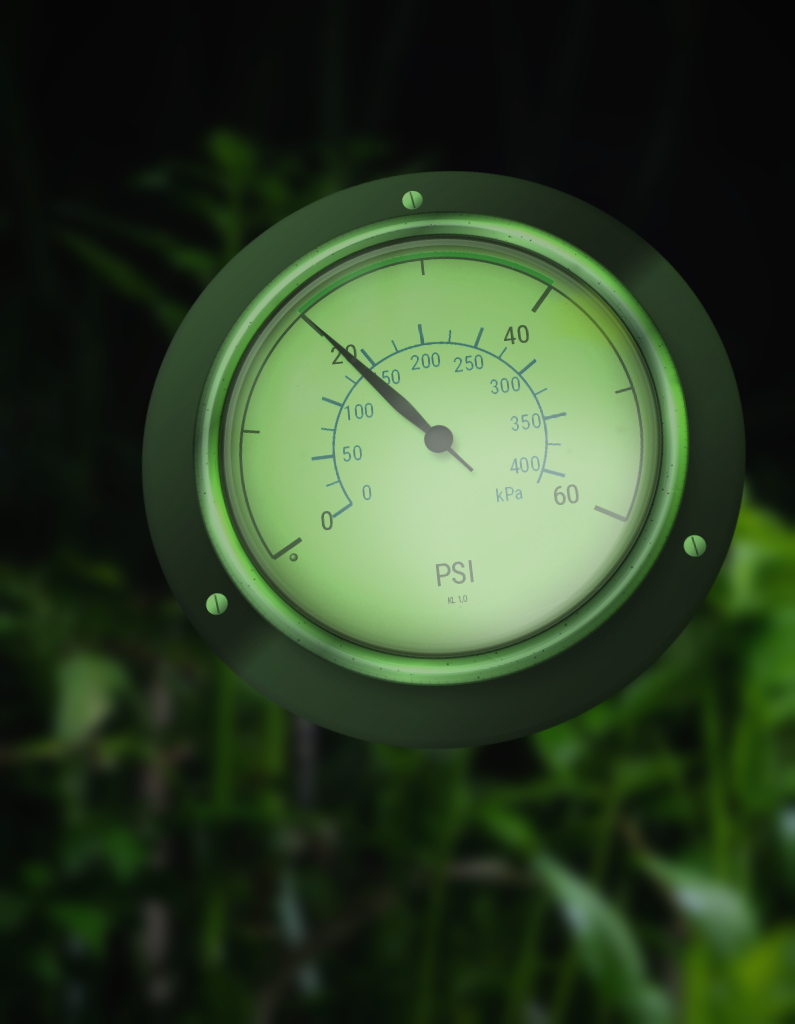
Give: 20,psi
